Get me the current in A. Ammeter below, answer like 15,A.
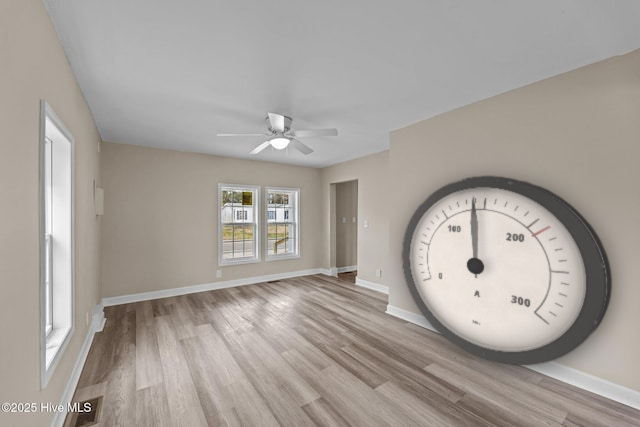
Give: 140,A
